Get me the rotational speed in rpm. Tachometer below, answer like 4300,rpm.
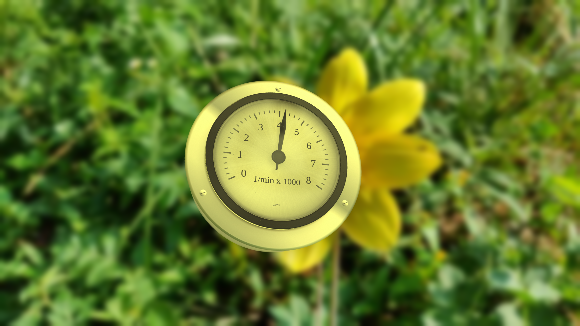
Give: 4200,rpm
